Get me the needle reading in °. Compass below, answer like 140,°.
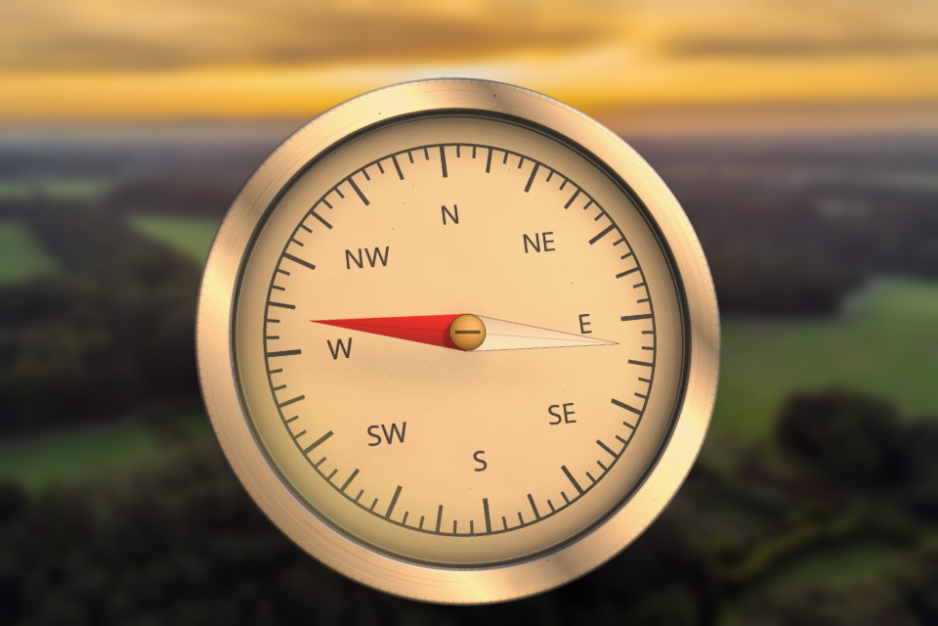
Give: 280,°
